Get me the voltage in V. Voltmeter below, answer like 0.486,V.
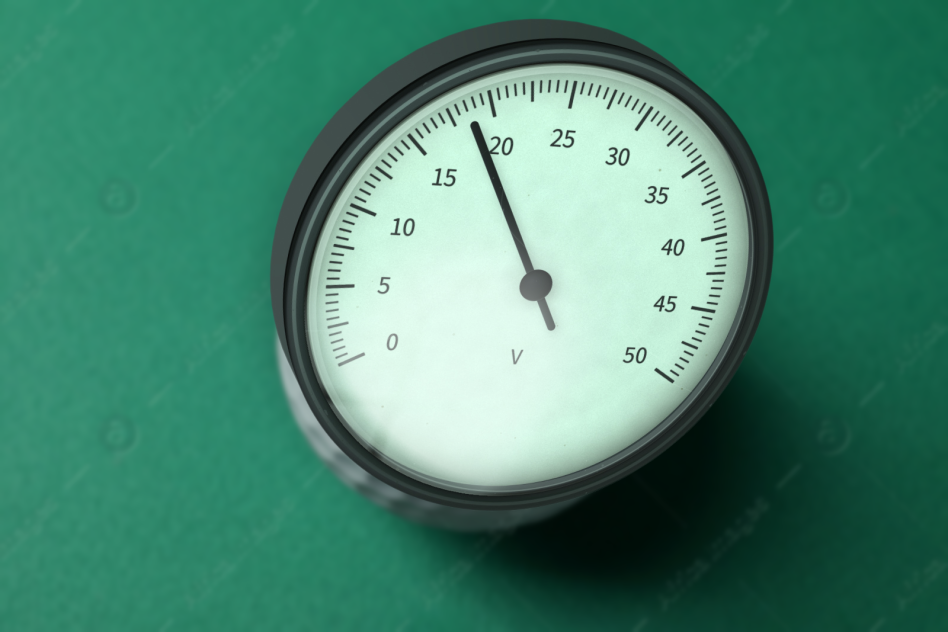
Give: 18.5,V
